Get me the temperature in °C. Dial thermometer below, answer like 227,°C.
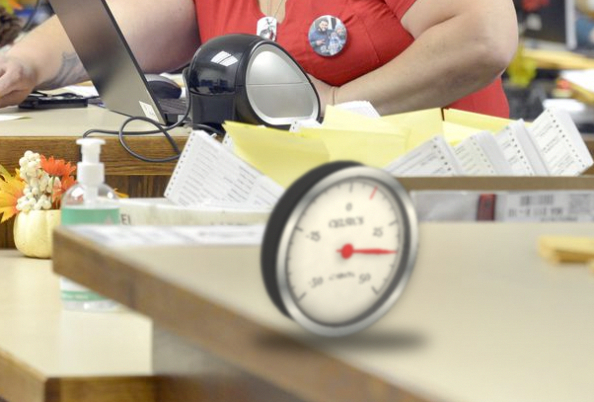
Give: 35,°C
